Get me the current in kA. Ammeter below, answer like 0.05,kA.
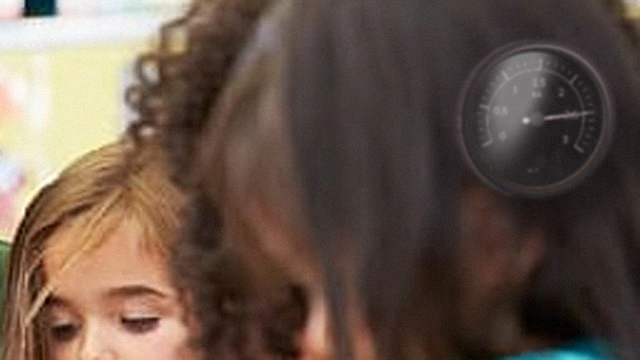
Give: 2.5,kA
